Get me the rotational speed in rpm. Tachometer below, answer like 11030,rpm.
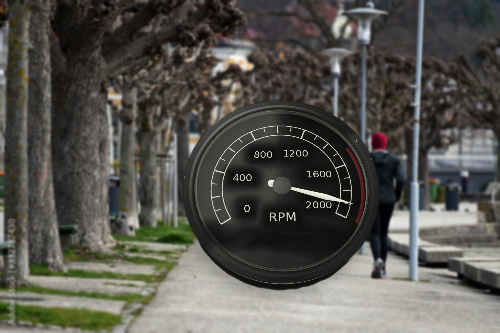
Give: 1900,rpm
